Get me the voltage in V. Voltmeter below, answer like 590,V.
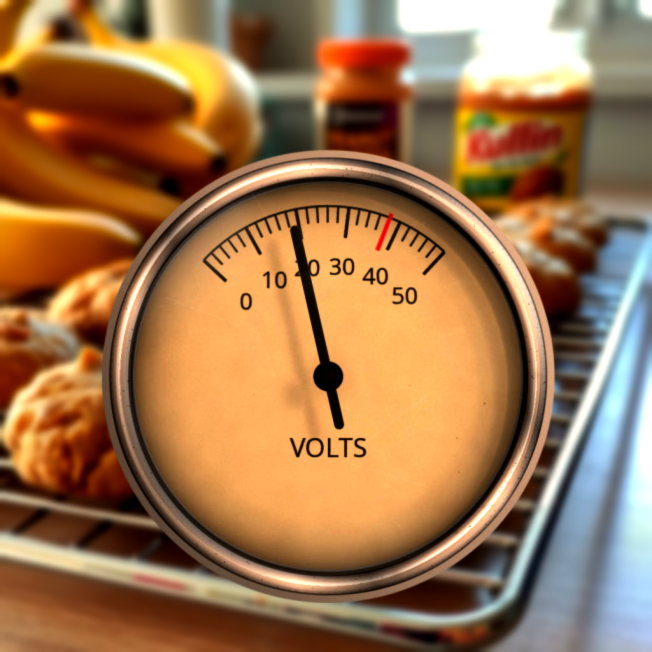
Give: 19,V
